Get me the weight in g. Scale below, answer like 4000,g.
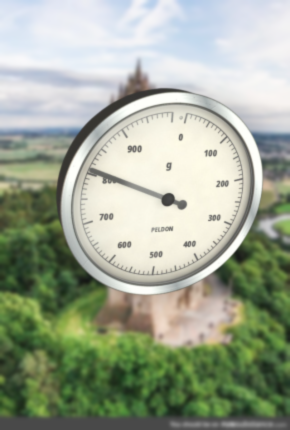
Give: 810,g
